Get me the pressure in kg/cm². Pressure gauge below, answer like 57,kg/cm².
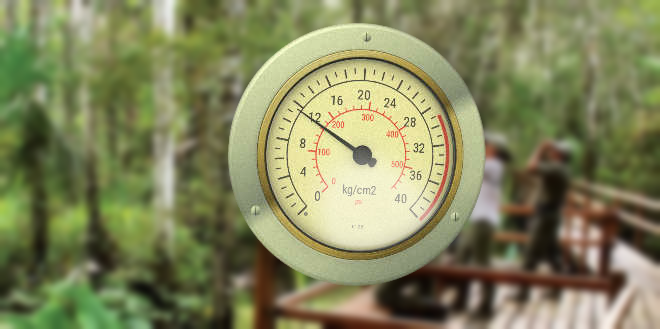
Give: 11.5,kg/cm²
